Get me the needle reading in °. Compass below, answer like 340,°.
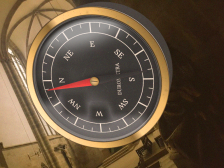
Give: 350,°
